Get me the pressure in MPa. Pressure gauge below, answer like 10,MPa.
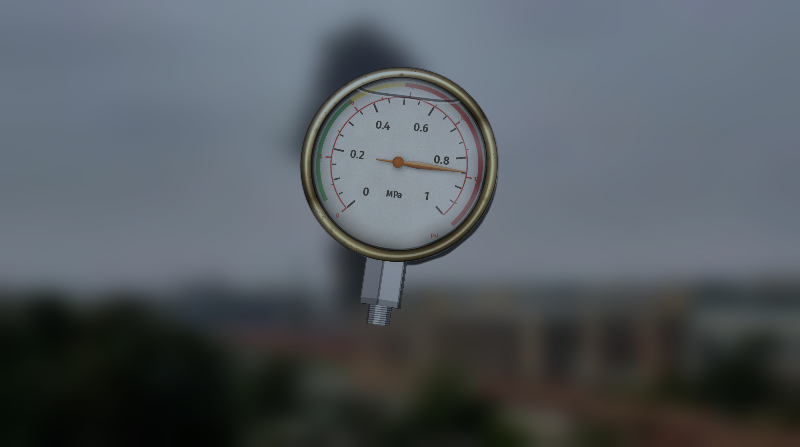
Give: 0.85,MPa
